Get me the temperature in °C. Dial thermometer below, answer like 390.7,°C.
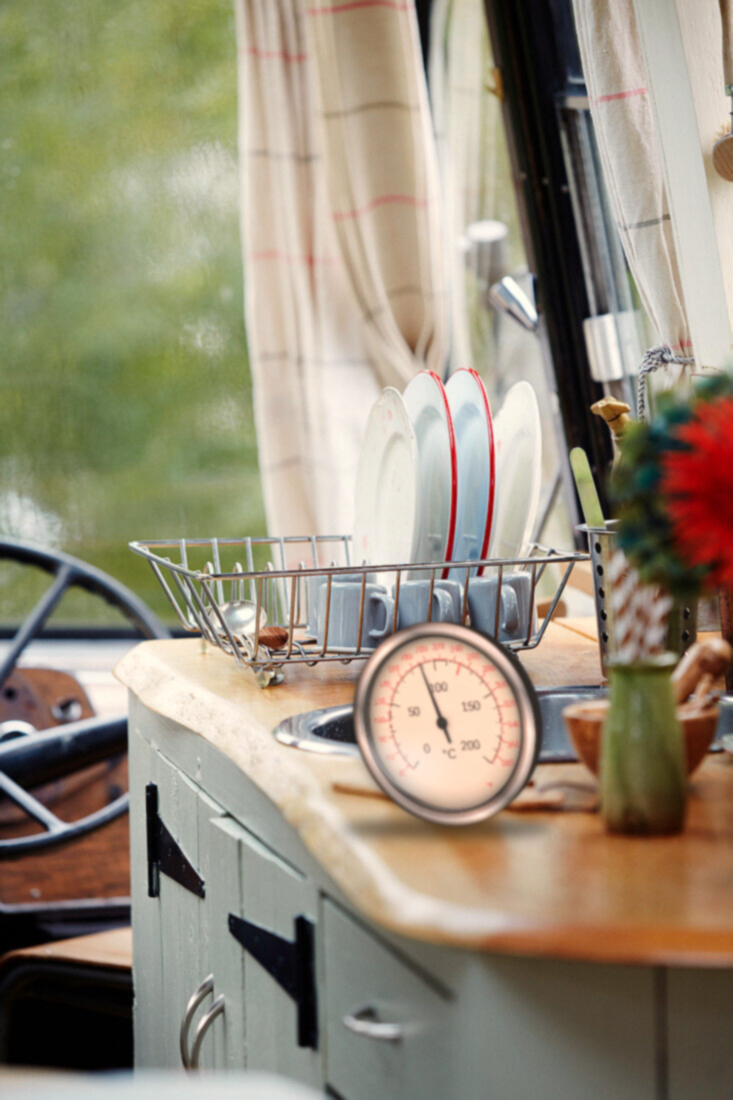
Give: 90,°C
